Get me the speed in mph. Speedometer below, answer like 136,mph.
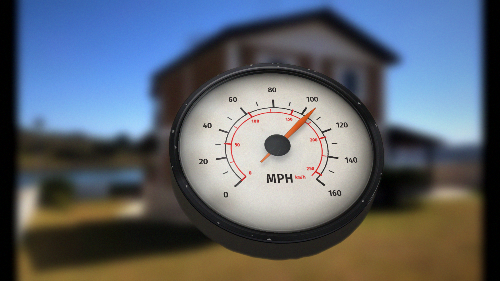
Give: 105,mph
